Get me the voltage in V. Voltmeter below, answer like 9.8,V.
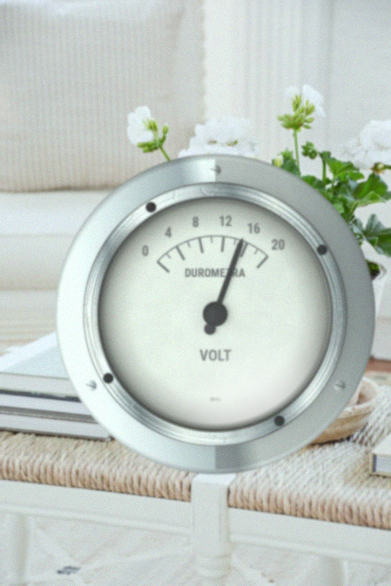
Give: 15,V
